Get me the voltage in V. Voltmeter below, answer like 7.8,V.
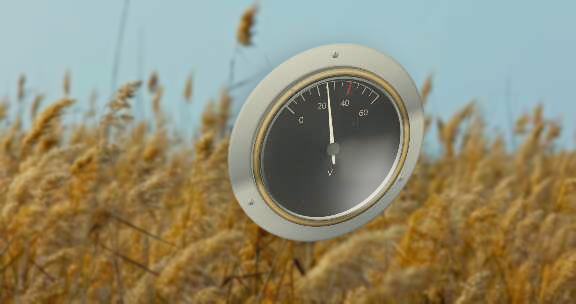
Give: 25,V
